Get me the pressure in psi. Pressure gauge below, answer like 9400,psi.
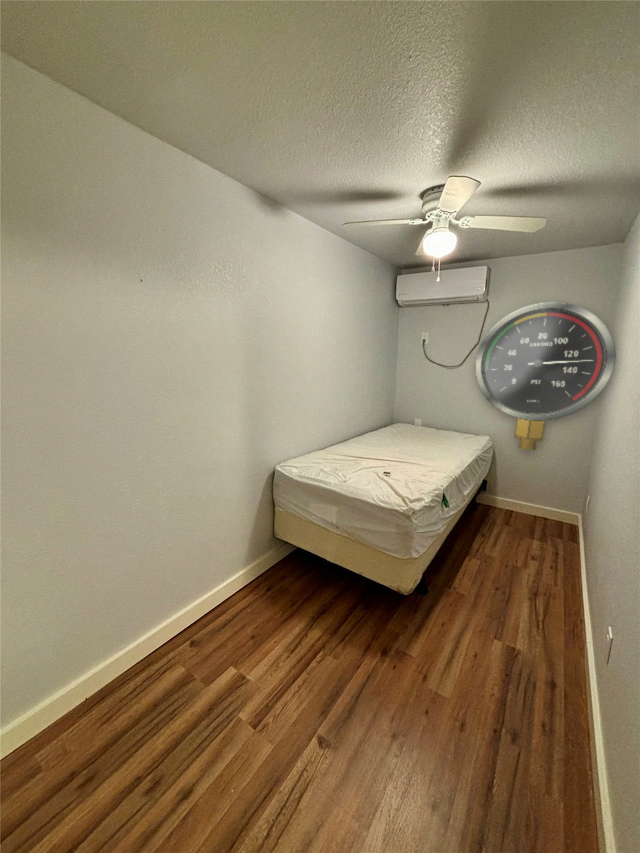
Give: 130,psi
